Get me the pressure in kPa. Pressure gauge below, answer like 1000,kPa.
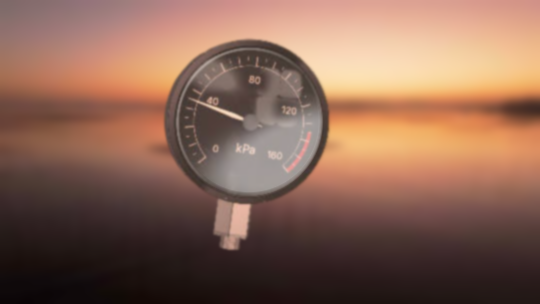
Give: 35,kPa
